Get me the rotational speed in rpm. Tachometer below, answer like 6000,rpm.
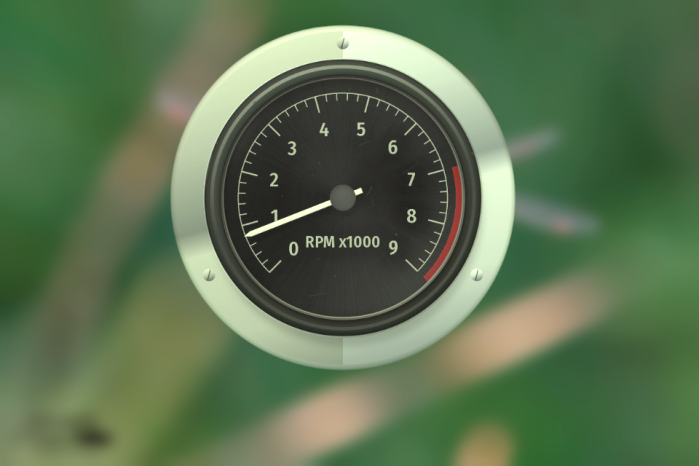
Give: 800,rpm
